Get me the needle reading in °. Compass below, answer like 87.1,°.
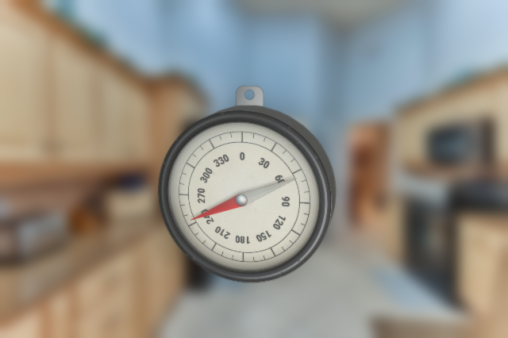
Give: 245,°
